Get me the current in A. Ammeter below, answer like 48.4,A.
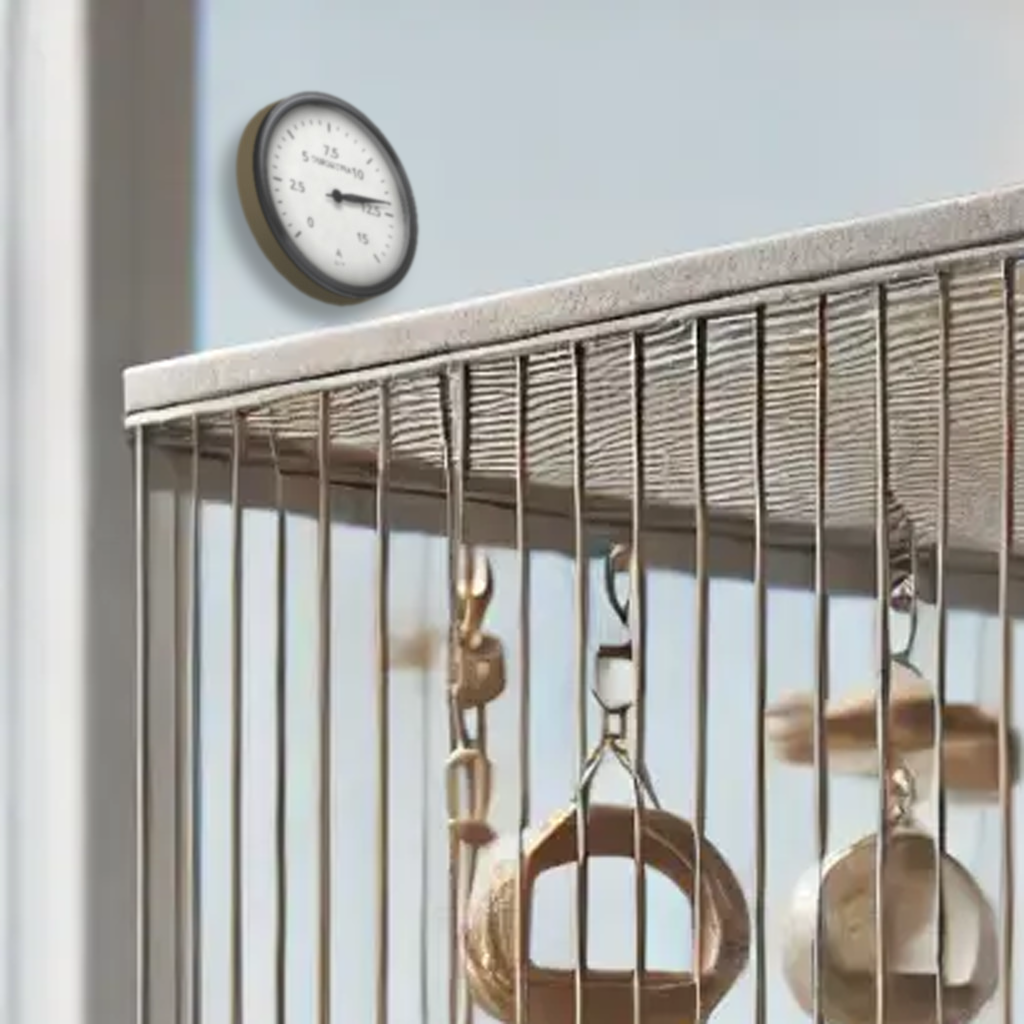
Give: 12,A
